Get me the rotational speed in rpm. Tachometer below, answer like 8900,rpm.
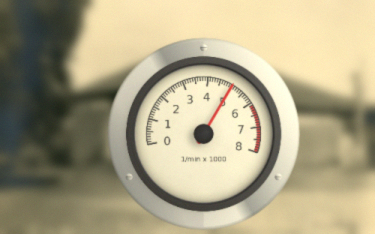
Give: 5000,rpm
